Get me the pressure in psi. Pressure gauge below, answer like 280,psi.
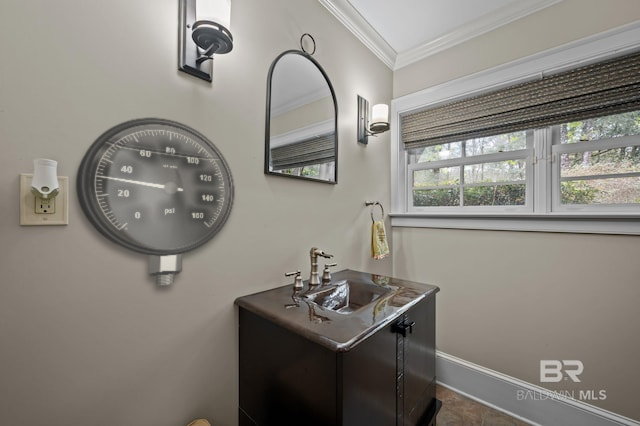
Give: 30,psi
